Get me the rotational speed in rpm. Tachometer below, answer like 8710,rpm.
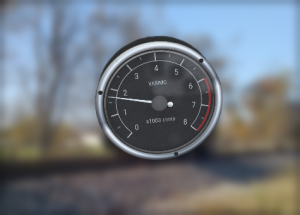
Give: 1750,rpm
